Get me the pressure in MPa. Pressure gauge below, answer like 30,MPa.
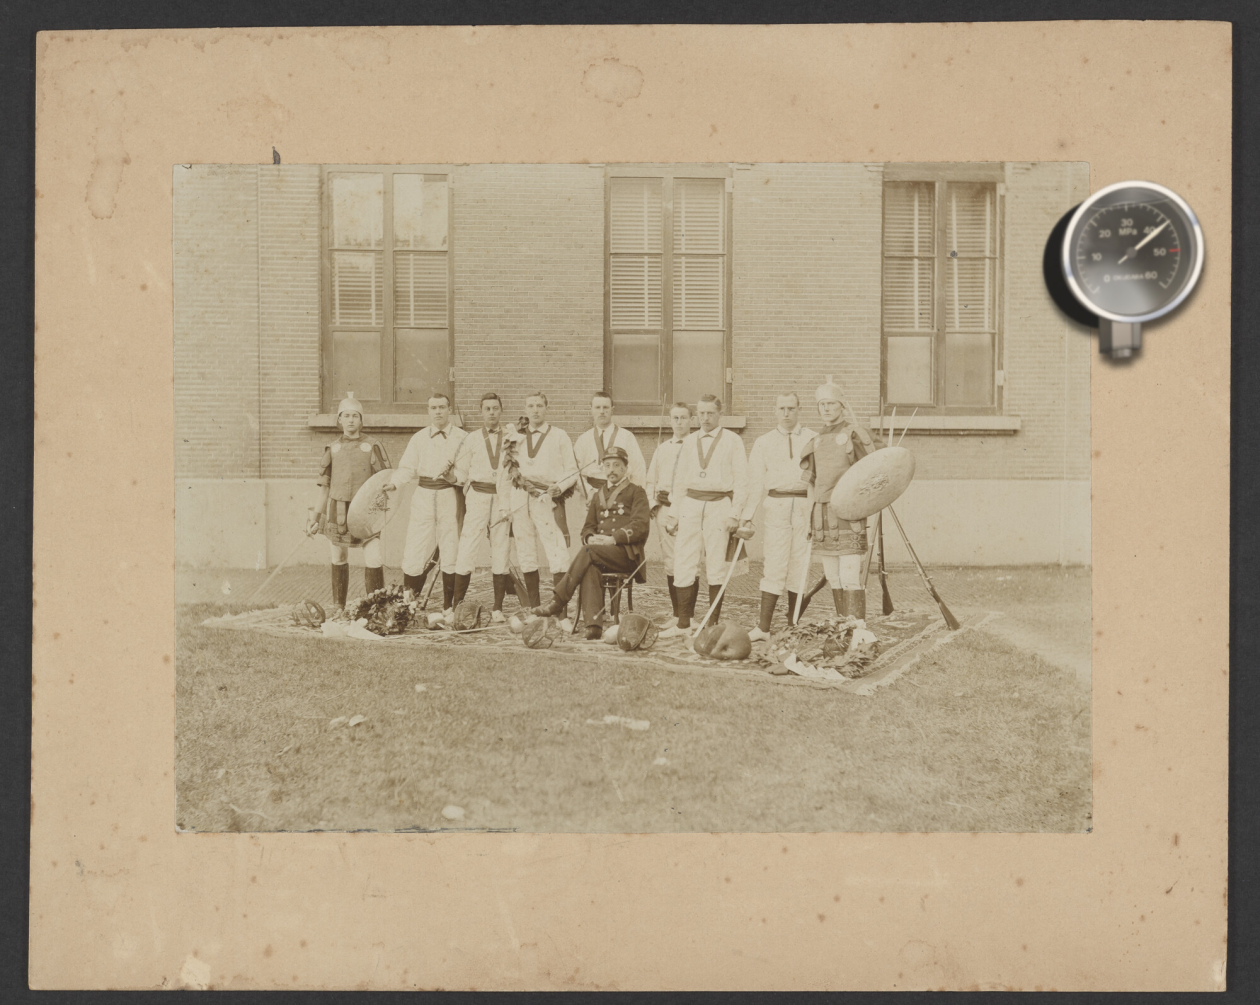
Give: 42,MPa
